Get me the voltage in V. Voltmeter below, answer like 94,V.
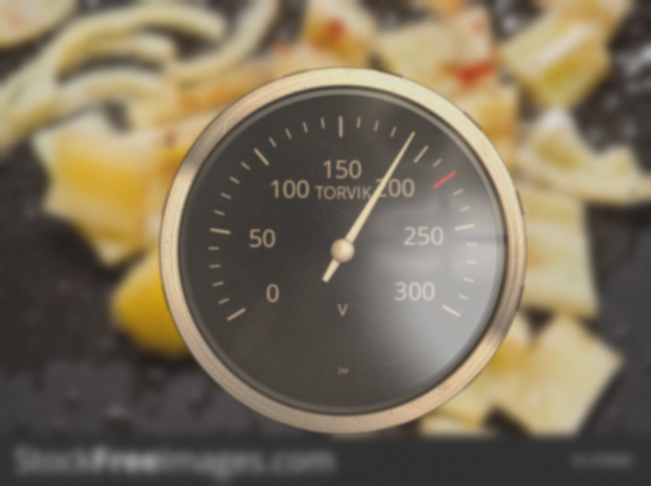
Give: 190,V
